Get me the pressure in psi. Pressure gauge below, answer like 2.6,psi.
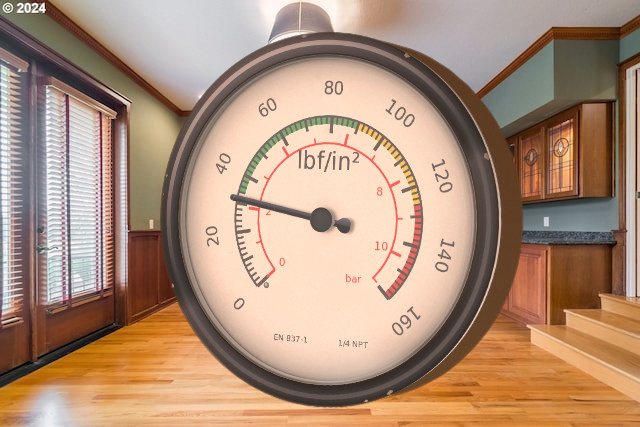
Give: 32,psi
